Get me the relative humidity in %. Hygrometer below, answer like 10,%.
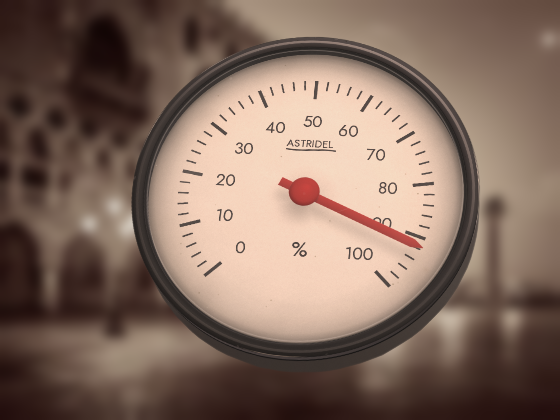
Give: 92,%
